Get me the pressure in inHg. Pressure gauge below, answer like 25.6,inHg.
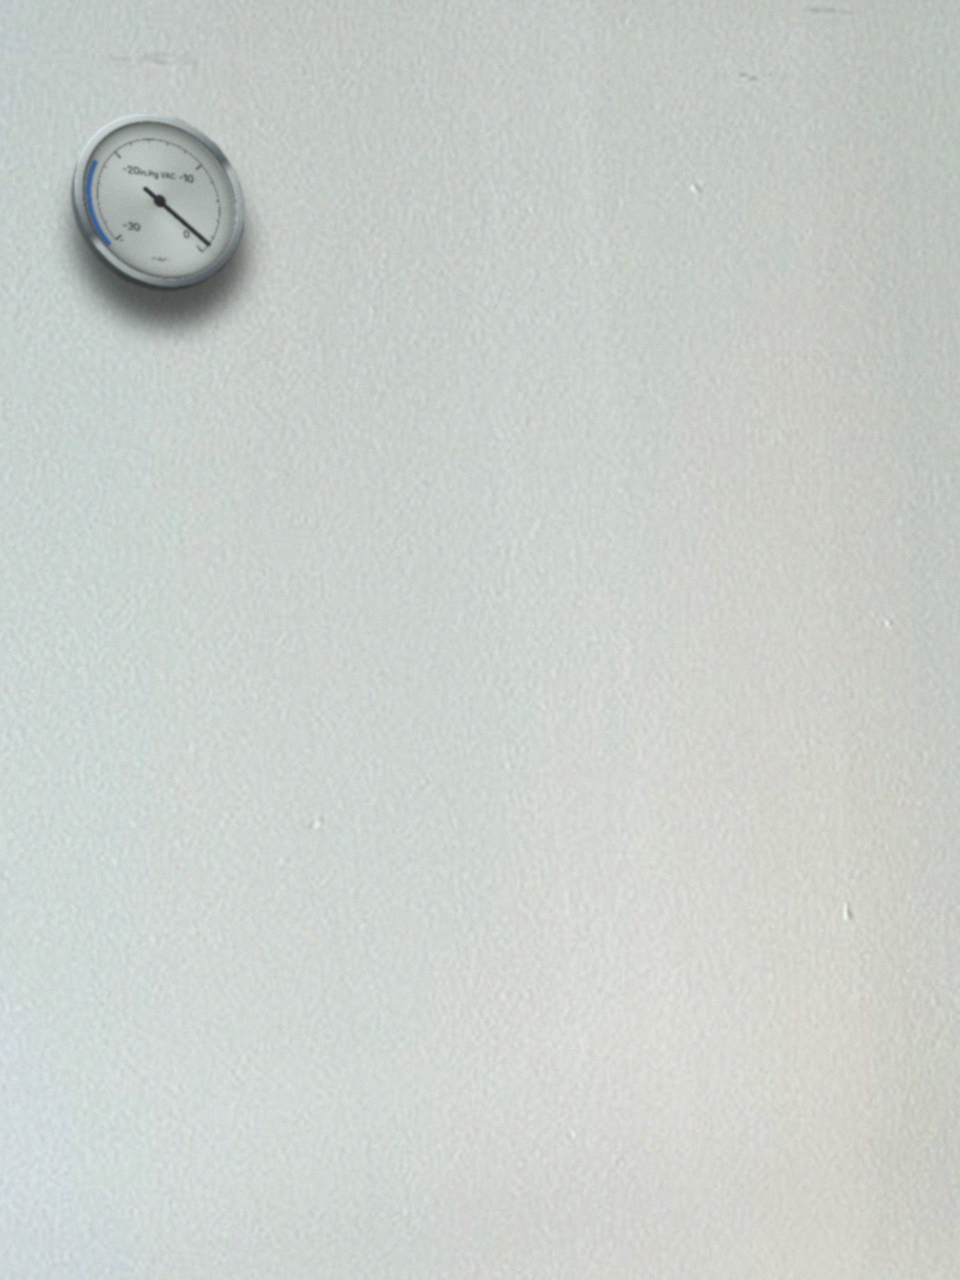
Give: -1,inHg
